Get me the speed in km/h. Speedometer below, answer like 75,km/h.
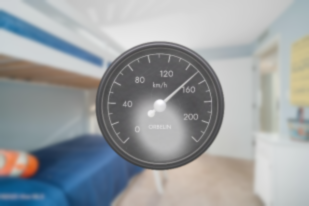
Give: 150,km/h
